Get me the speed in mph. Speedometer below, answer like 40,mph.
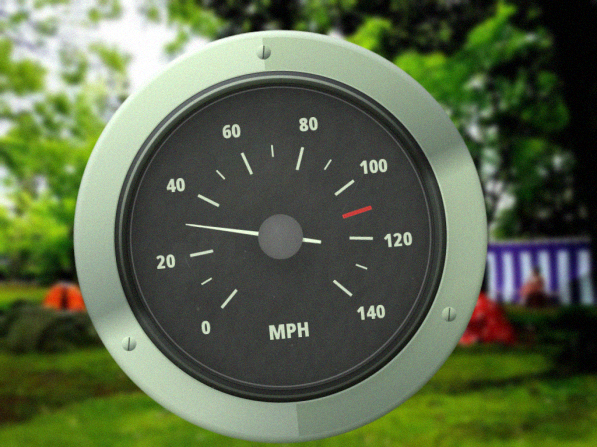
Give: 30,mph
